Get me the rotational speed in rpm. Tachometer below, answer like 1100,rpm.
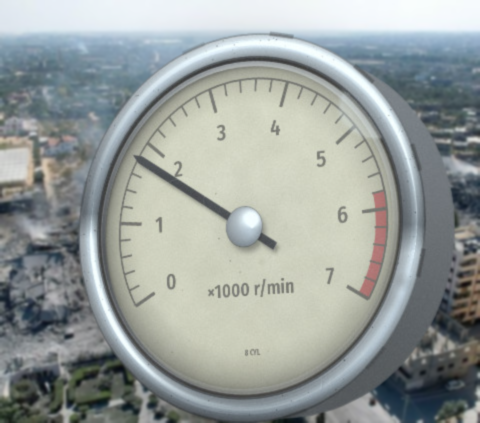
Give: 1800,rpm
